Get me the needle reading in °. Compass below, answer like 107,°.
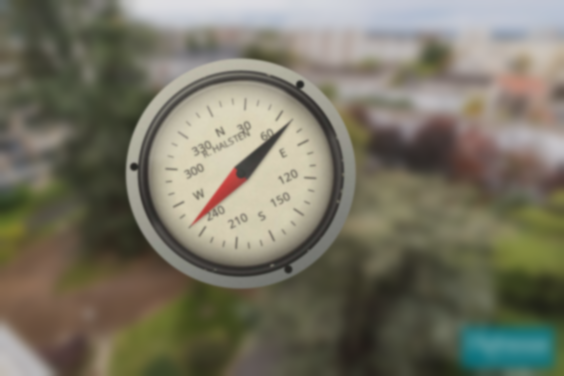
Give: 250,°
